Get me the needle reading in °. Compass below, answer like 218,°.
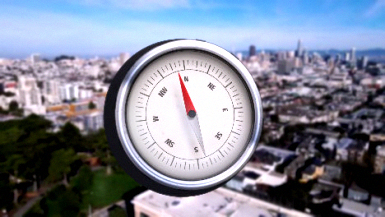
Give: 350,°
